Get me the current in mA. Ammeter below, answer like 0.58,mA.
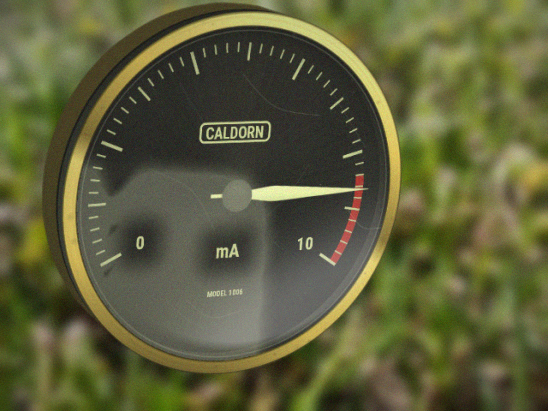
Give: 8.6,mA
